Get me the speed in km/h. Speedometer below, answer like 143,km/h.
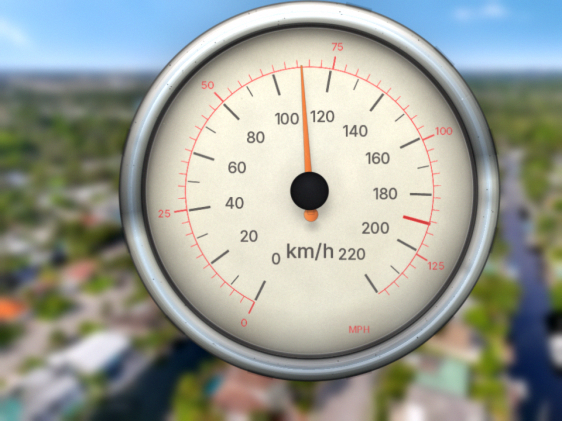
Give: 110,km/h
